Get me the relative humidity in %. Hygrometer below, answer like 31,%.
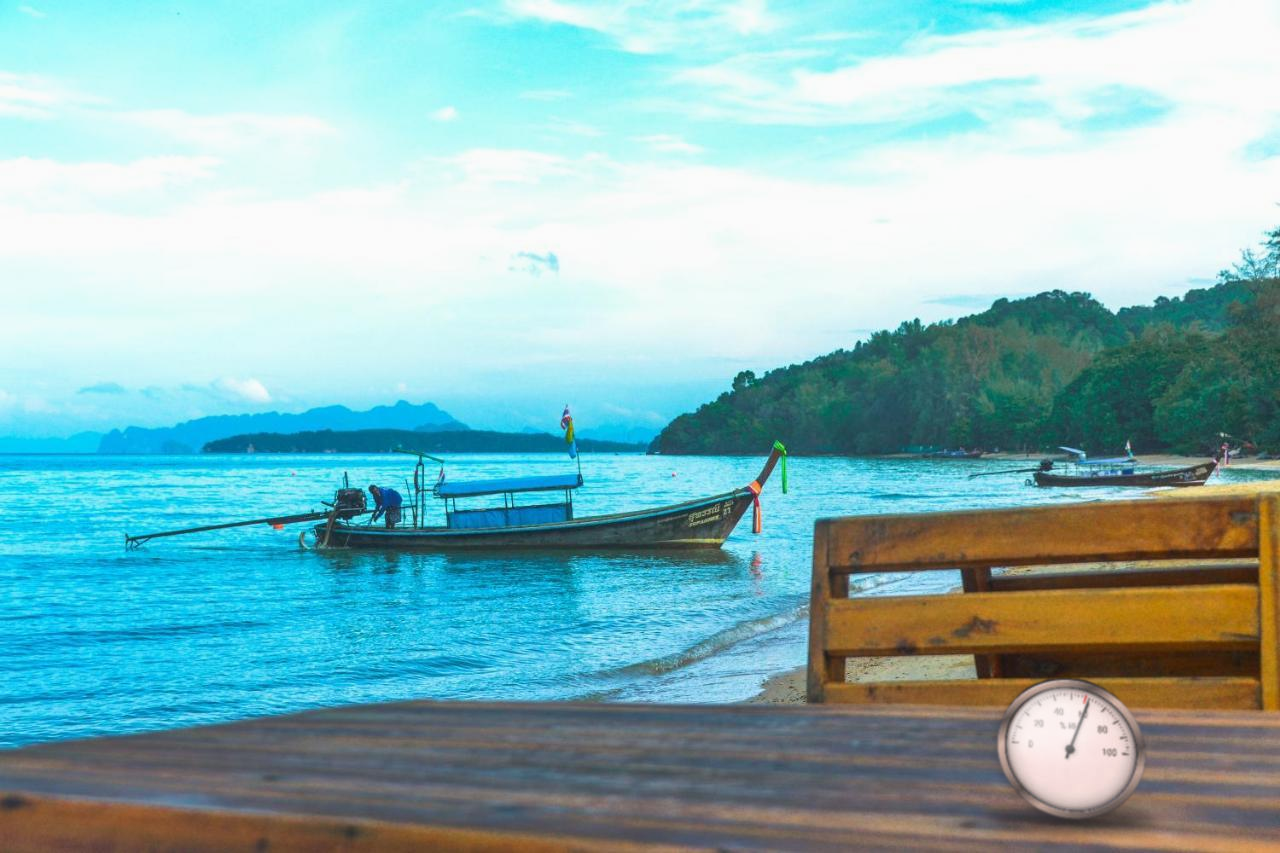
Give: 60,%
